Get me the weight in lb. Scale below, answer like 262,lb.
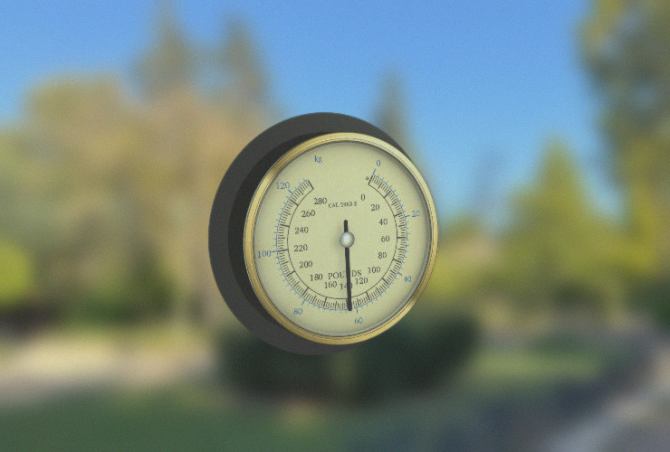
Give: 140,lb
